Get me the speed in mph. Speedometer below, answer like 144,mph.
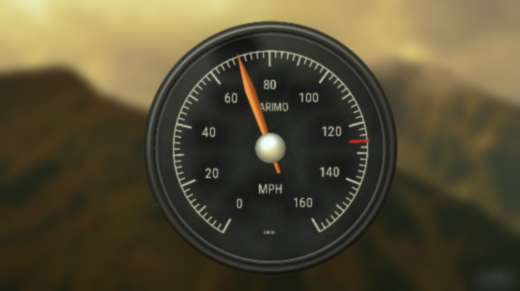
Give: 70,mph
